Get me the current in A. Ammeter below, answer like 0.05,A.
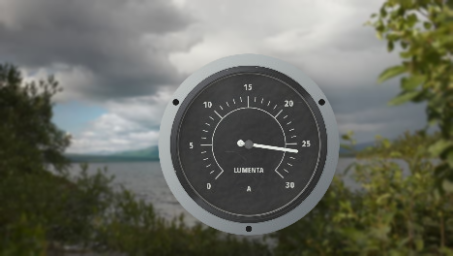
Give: 26,A
